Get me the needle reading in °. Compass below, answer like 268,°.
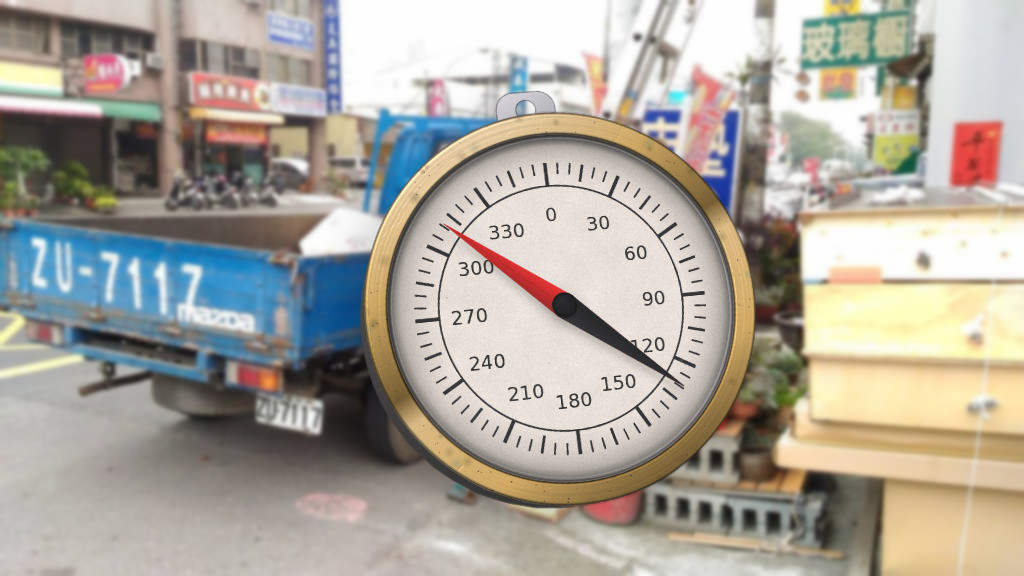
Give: 310,°
